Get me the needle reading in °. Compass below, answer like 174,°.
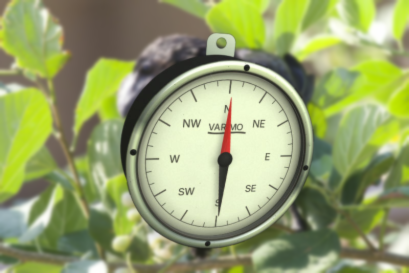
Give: 0,°
